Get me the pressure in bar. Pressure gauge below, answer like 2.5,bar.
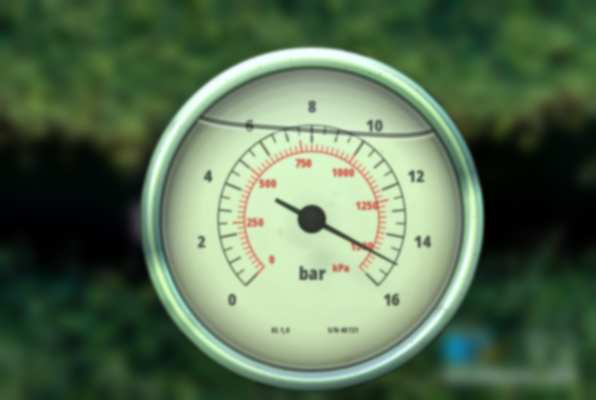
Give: 15,bar
